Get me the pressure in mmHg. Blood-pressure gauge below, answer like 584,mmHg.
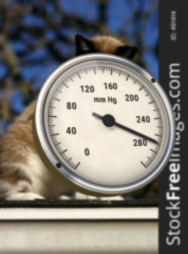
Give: 270,mmHg
